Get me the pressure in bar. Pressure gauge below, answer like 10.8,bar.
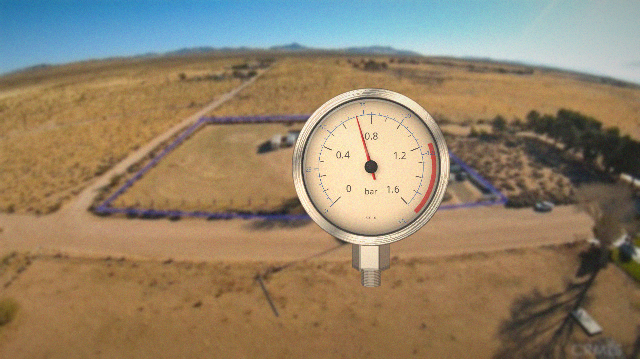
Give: 0.7,bar
